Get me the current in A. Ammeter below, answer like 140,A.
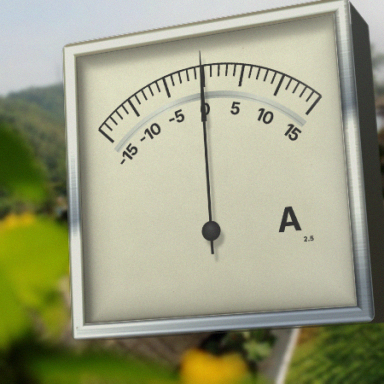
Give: 0,A
